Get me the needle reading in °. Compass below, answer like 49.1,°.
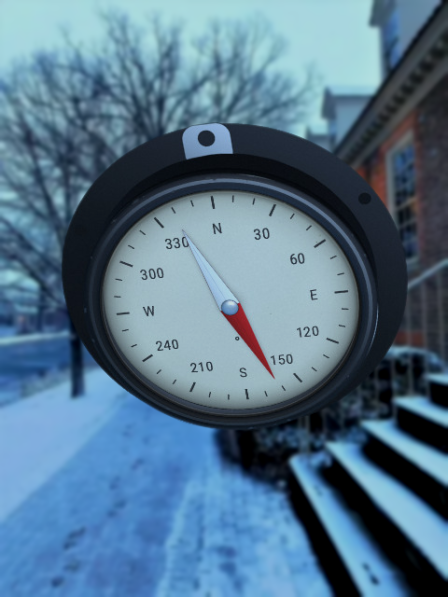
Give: 160,°
